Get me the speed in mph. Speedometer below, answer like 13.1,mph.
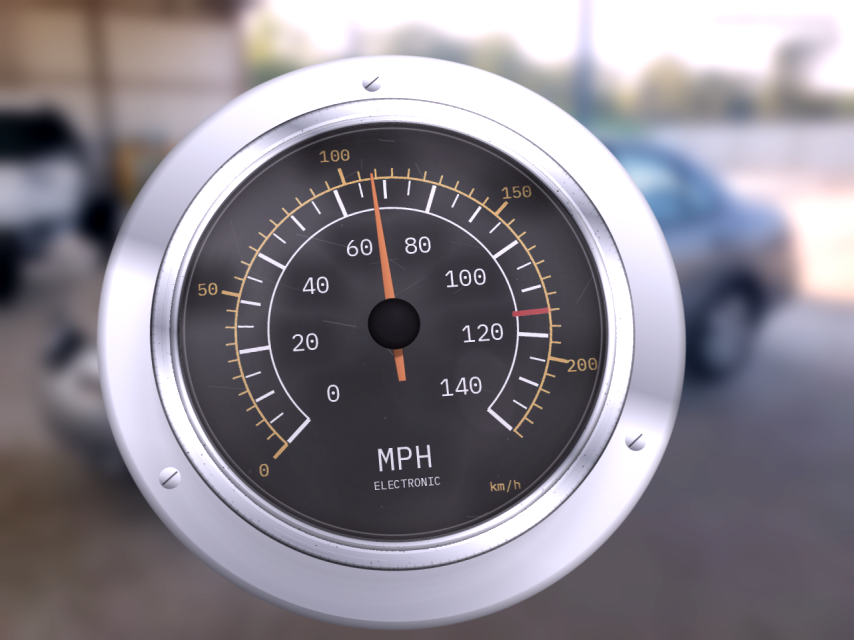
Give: 67.5,mph
